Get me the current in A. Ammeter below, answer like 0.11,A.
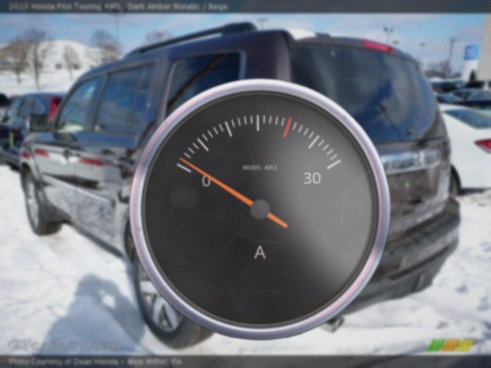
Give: 1,A
